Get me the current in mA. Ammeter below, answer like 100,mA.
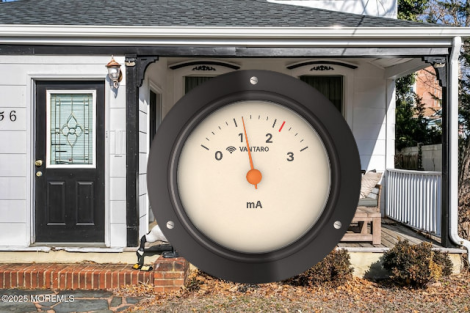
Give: 1.2,mA
